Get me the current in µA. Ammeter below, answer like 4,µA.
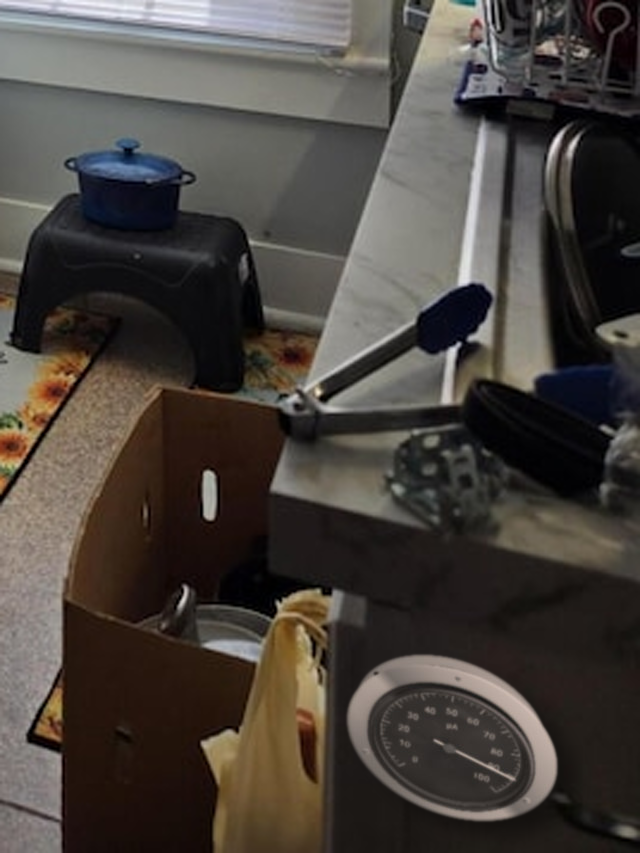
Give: 90,µA
